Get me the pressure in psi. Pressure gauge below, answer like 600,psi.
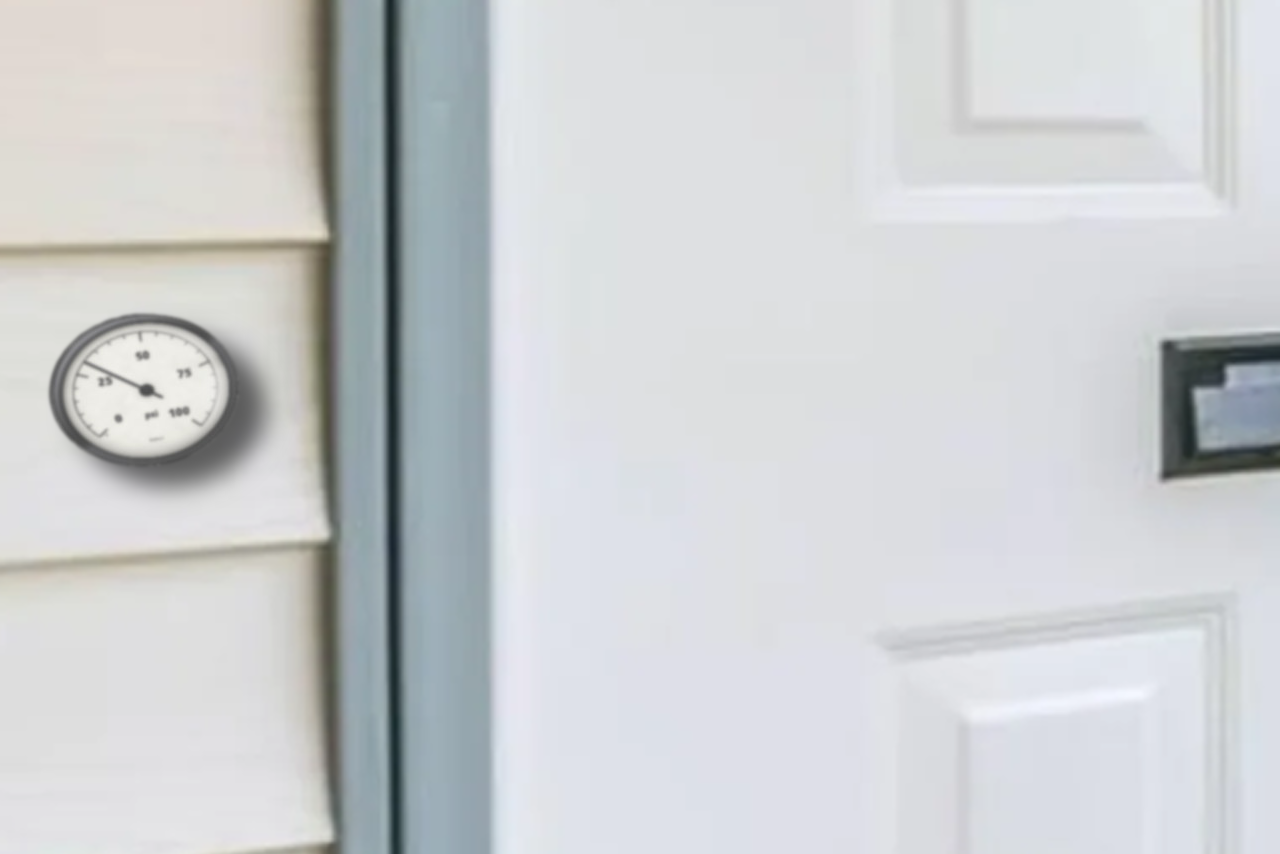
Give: 30,psi
